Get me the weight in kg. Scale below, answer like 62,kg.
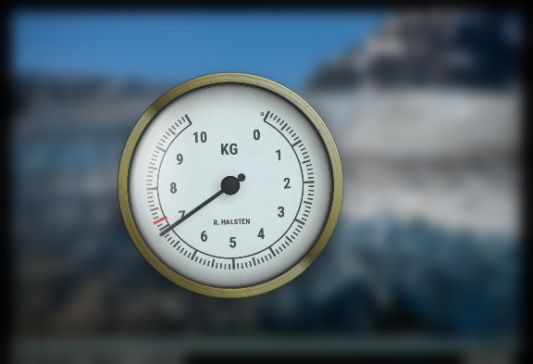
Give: 6.9,kg
